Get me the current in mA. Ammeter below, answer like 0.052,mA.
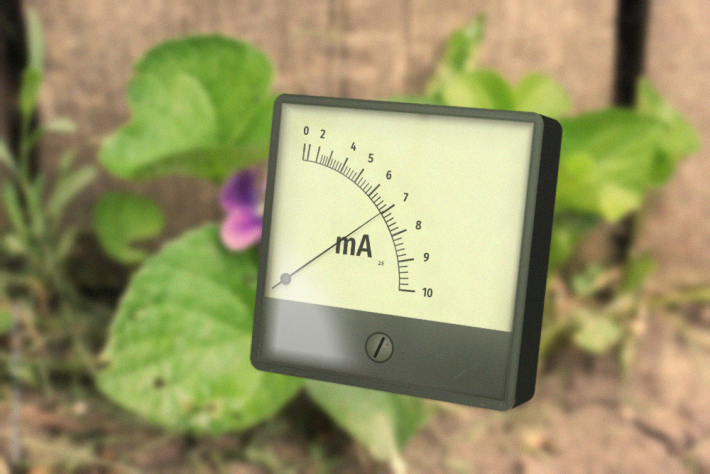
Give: 7,mA
